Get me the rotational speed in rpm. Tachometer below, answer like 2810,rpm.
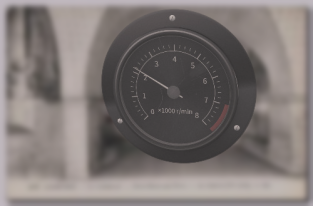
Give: 2200,rpm
